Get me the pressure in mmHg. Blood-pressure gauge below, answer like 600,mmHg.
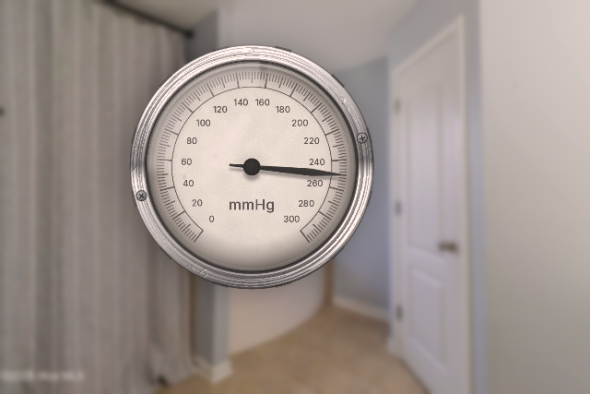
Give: 250,mmHg
